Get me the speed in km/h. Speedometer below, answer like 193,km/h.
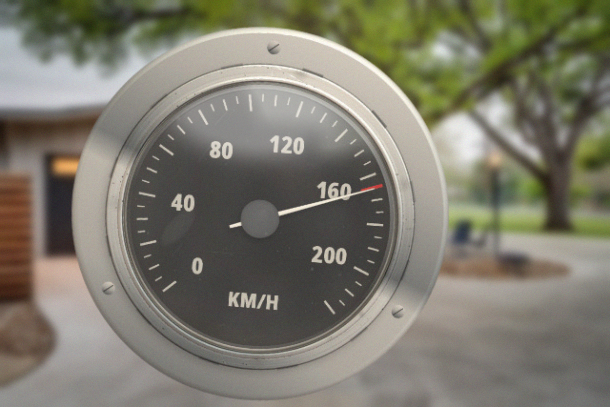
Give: 165,km/h
